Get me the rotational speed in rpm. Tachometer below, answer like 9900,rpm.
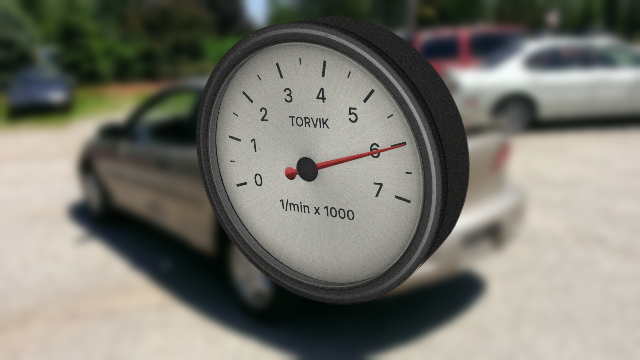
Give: 6000,rpm
